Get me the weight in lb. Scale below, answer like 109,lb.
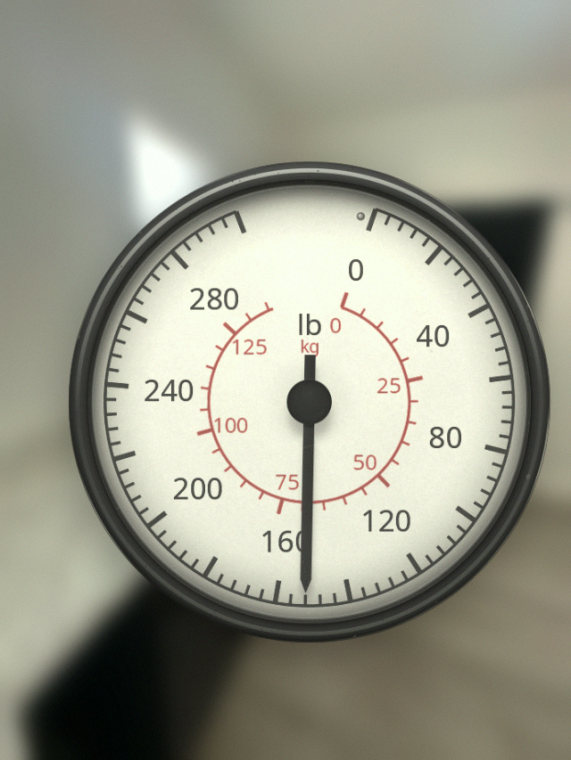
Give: 152,lb
